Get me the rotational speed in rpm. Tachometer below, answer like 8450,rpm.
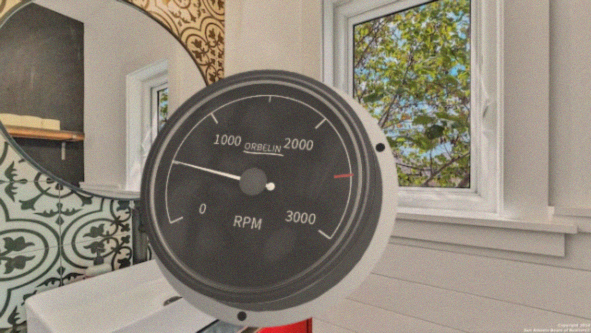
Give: 500,rpm
